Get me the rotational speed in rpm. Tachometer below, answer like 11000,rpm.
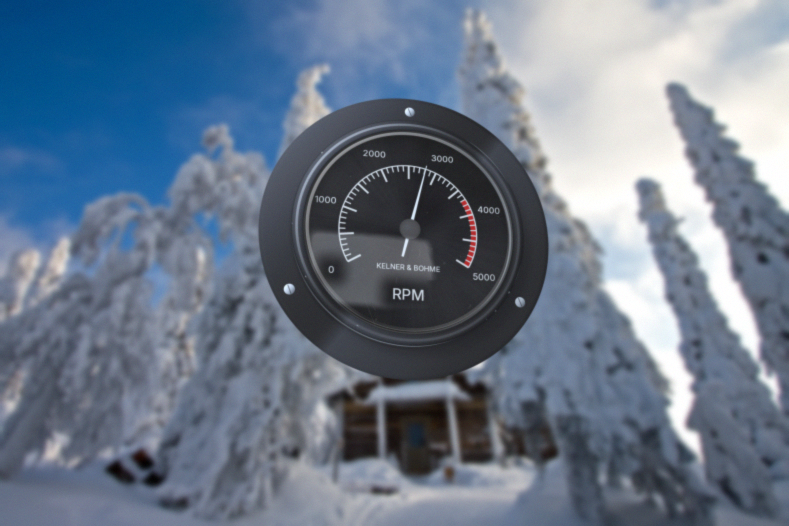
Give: 2800,rpm
